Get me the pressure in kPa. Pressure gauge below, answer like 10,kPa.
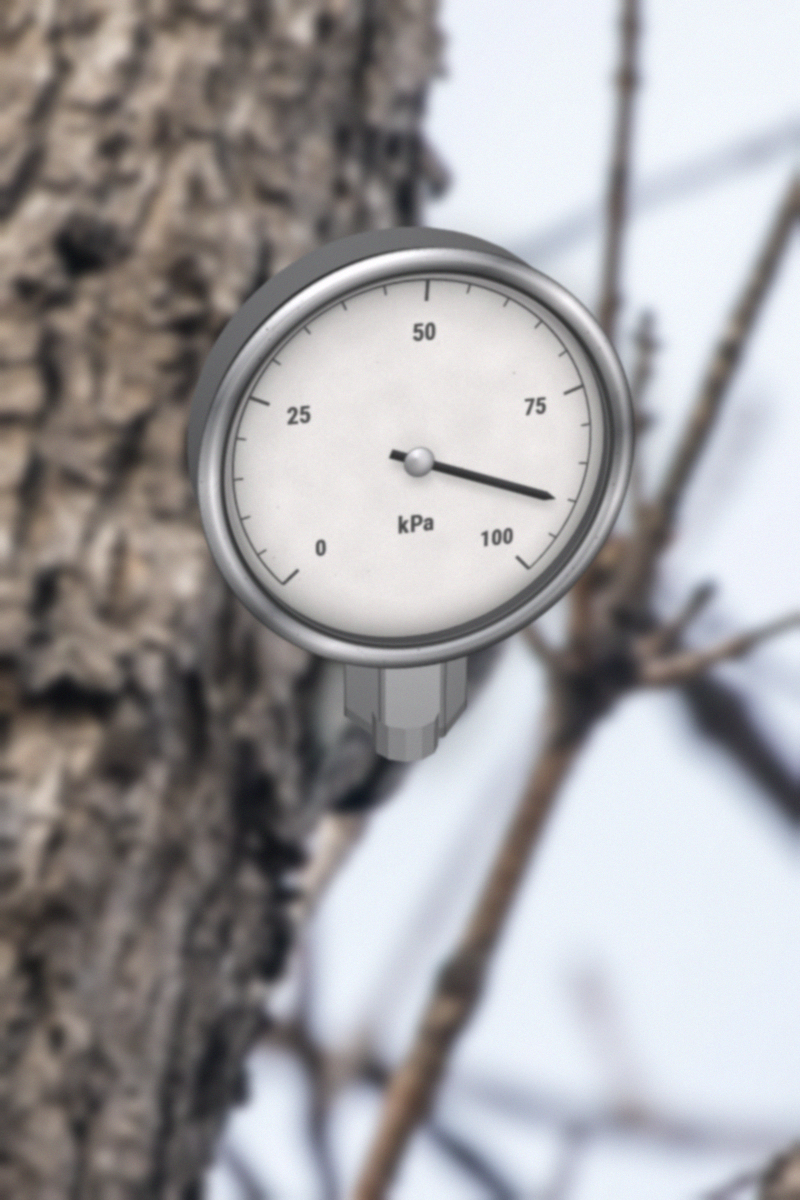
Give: 90,kPa
